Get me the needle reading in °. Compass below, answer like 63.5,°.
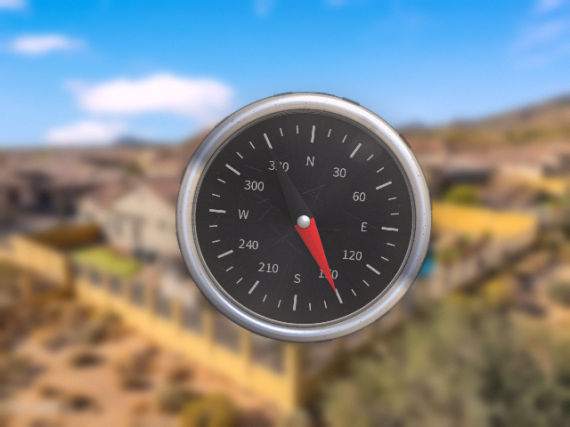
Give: 150,°
